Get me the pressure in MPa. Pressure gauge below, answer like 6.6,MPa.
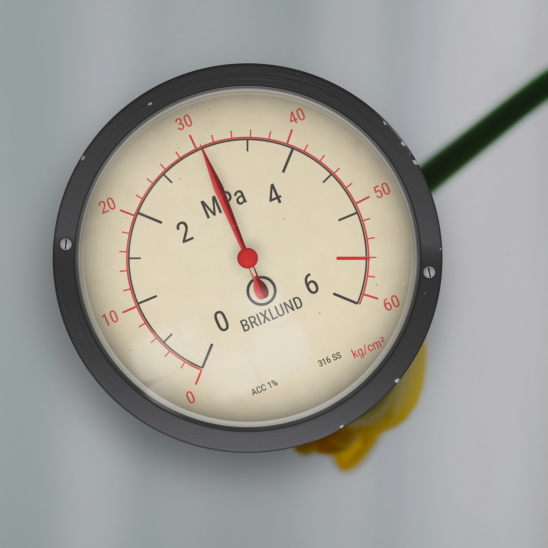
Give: 3,MPa
